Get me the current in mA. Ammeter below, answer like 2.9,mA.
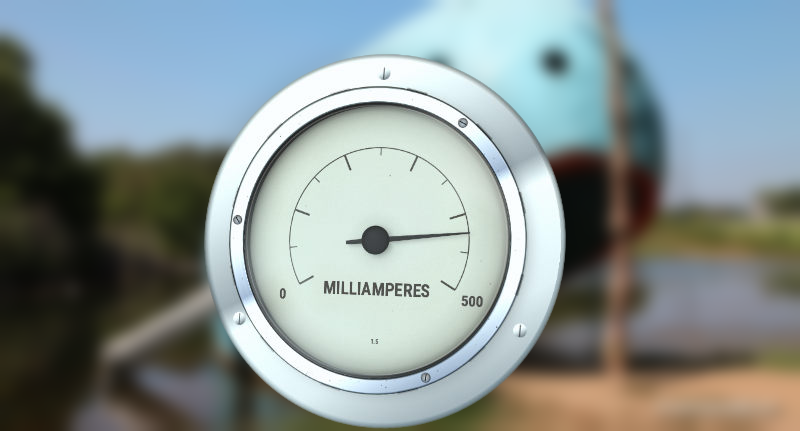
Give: 425,mA
